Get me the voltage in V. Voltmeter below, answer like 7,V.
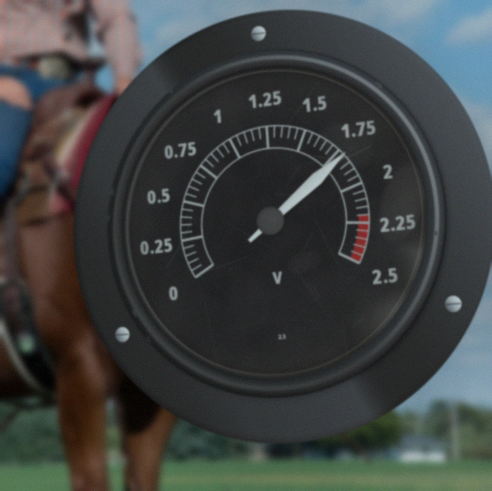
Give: 1.8,V
